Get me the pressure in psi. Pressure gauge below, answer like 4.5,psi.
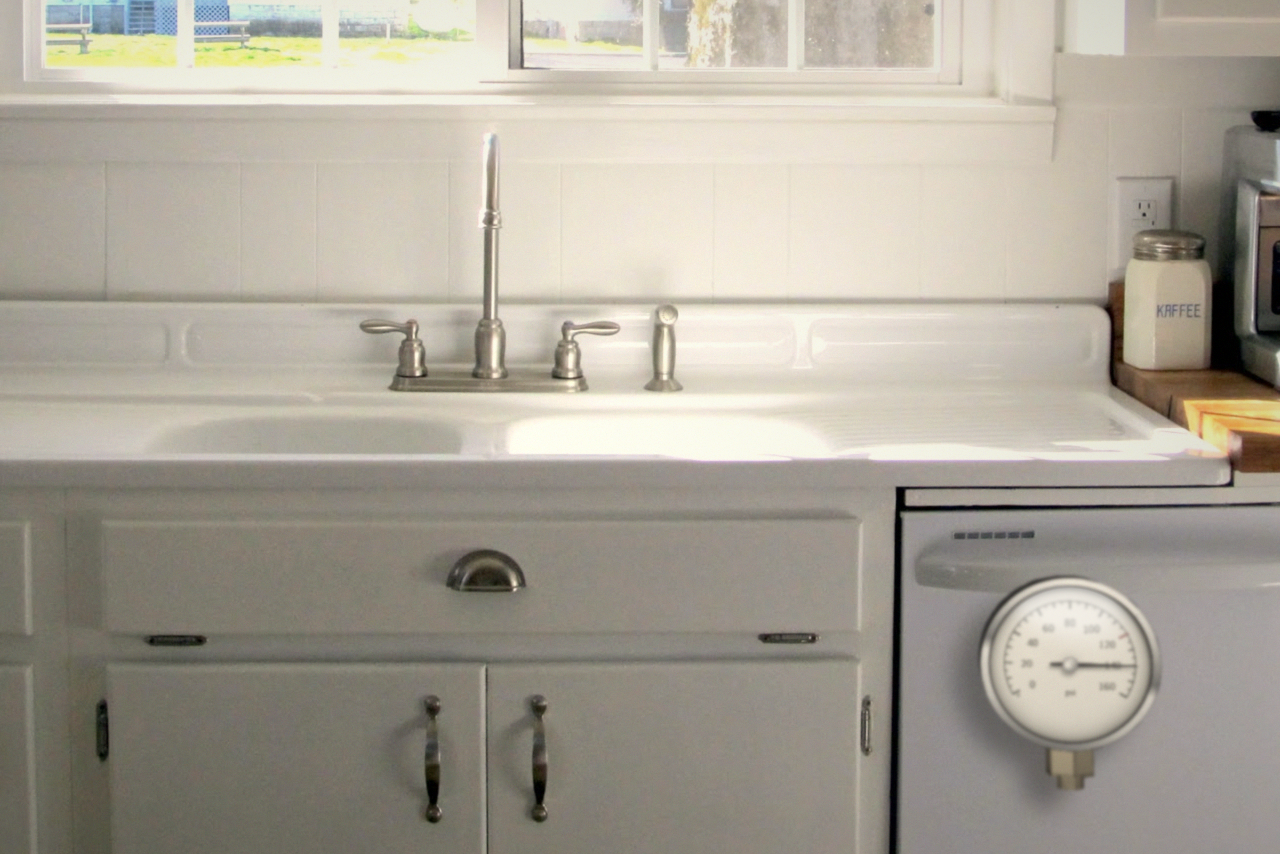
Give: 140,psi
